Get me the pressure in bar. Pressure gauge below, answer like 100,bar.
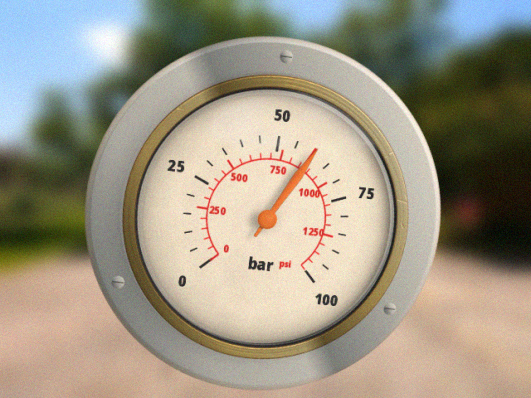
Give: 60,bar
